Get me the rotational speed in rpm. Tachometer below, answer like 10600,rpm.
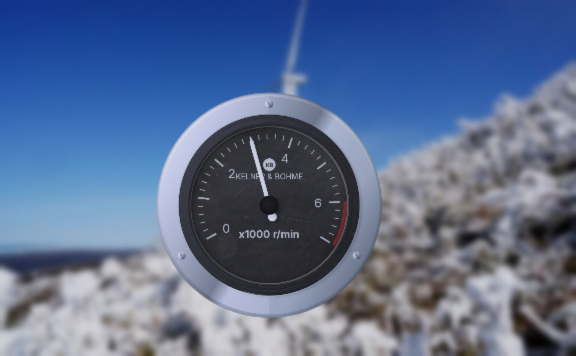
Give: 3000,rpm
